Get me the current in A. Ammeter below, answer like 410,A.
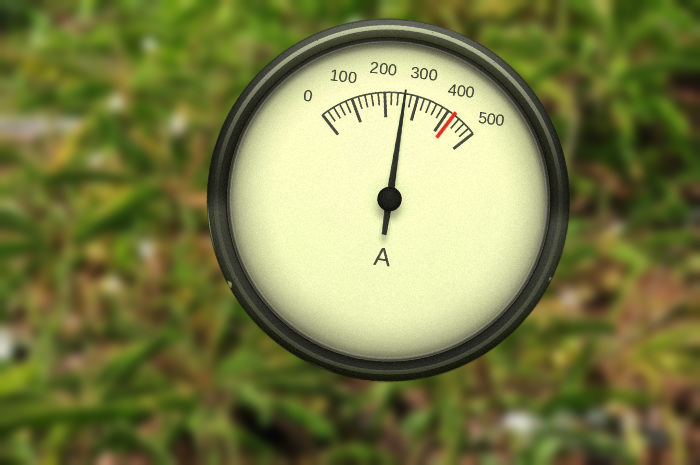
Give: 260,A
